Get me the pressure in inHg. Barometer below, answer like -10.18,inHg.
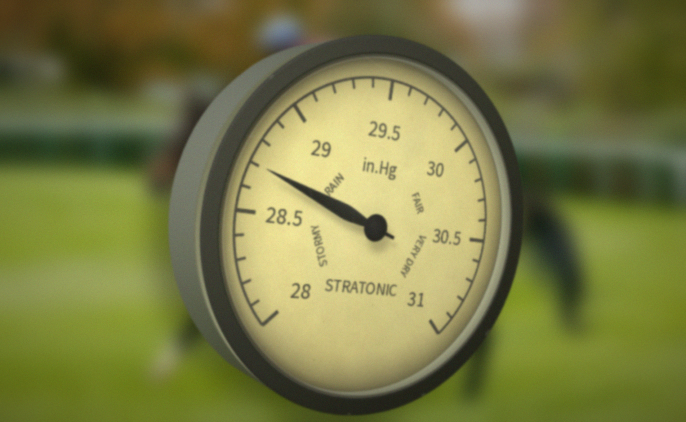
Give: 28.7,inHg
